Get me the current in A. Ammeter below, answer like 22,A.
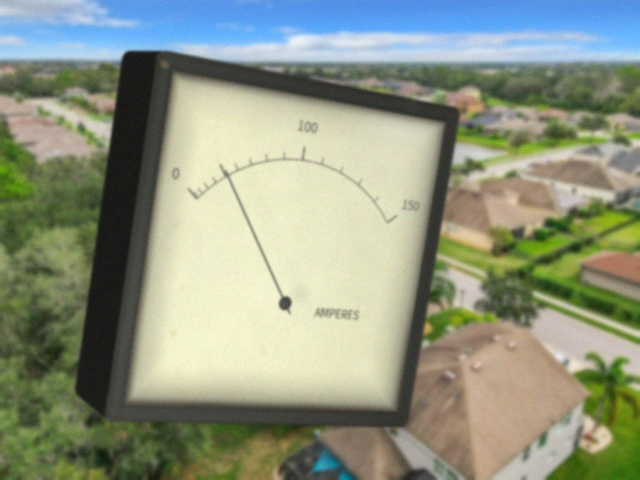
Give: 50,A
